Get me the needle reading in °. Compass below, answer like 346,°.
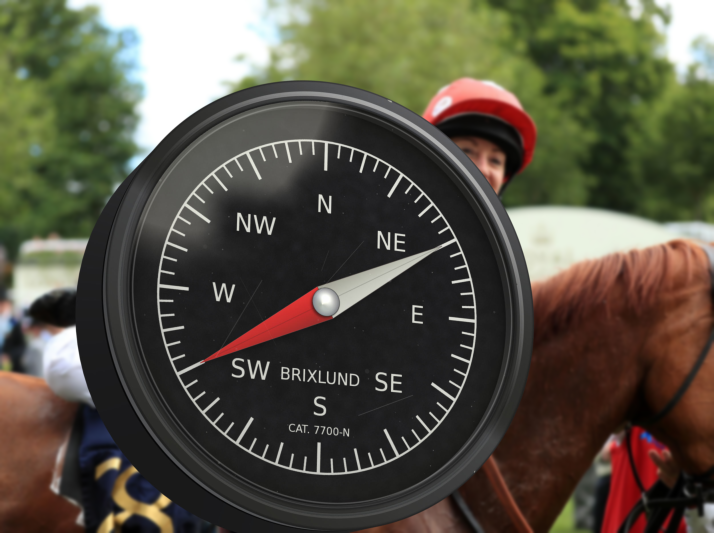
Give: 240,°
